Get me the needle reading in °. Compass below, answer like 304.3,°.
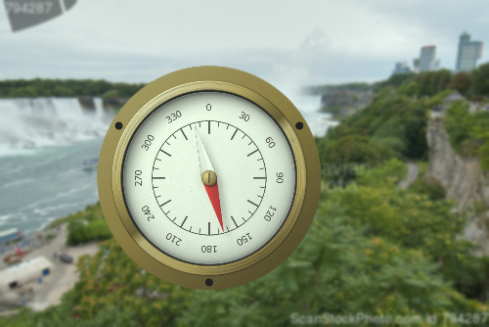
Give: 165,°
